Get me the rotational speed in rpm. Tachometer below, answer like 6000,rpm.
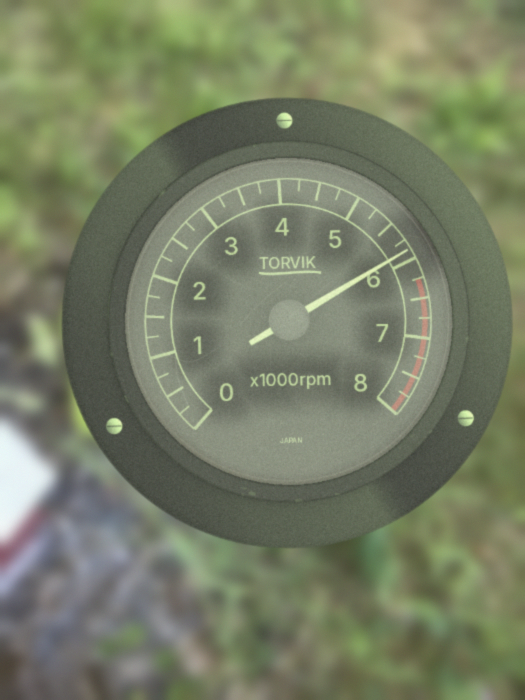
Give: 5875,rpm
